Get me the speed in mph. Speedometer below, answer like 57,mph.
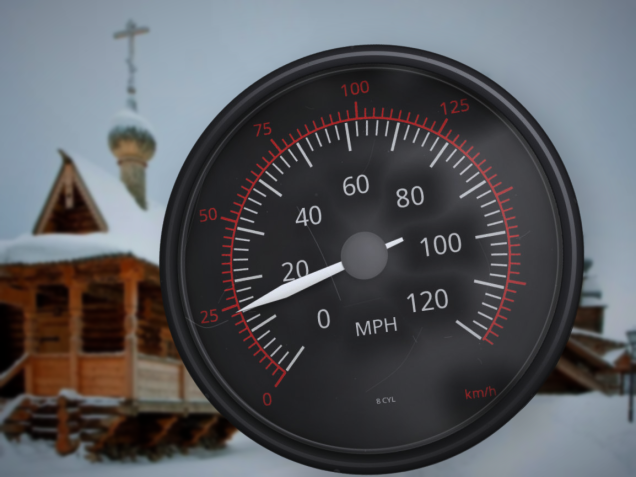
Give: 14,mph
